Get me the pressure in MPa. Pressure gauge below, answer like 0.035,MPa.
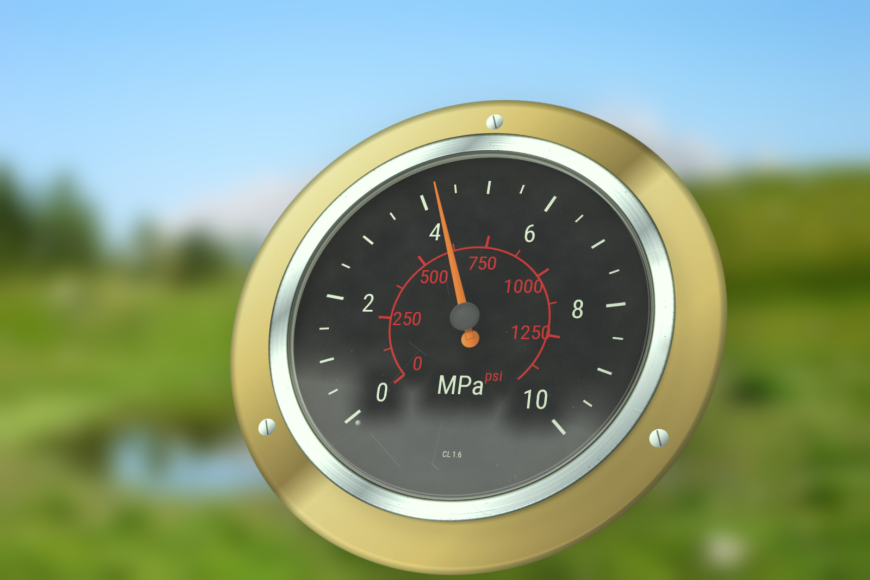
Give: 4.25,MPa
